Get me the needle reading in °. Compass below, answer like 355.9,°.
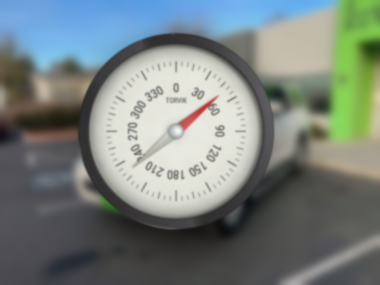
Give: 50,°
